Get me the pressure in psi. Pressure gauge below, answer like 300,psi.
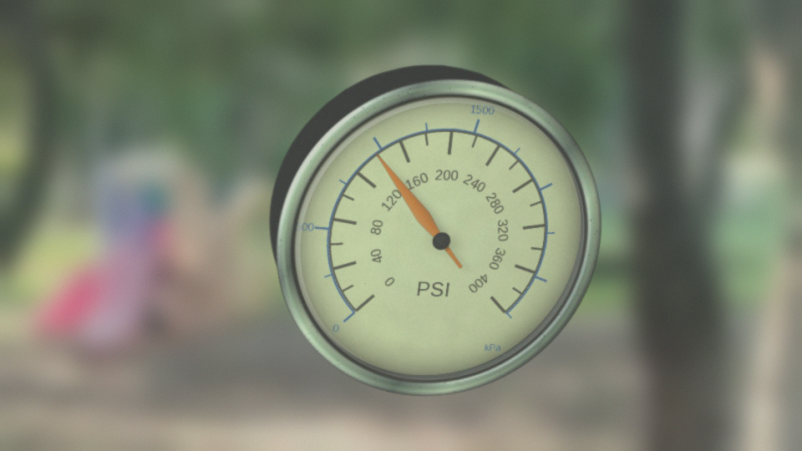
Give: 140,psi
